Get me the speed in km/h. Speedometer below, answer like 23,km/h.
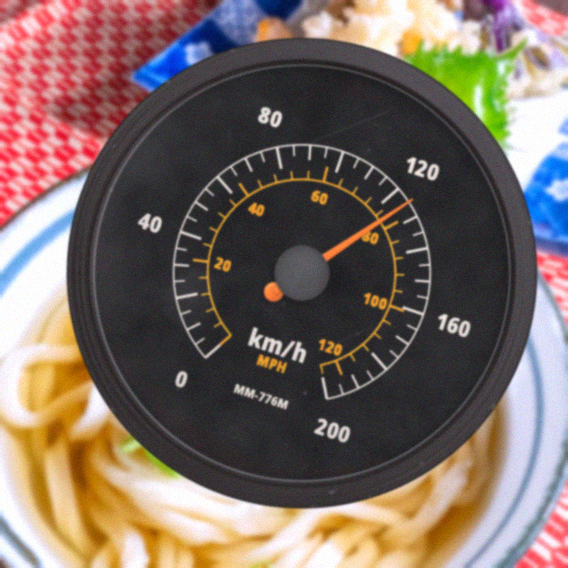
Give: 125,km/h
